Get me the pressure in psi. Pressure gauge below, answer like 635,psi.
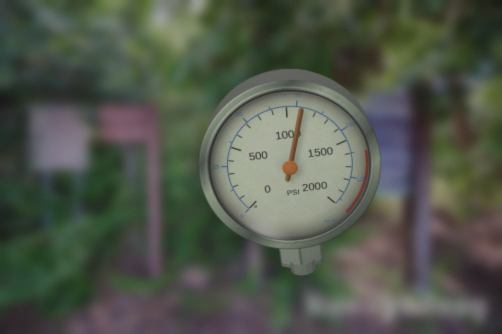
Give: 1100,psi
